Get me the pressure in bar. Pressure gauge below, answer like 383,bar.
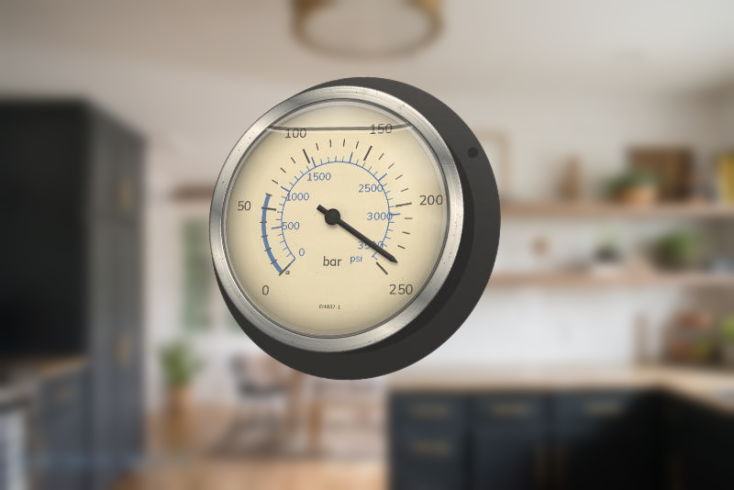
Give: 240,bar
